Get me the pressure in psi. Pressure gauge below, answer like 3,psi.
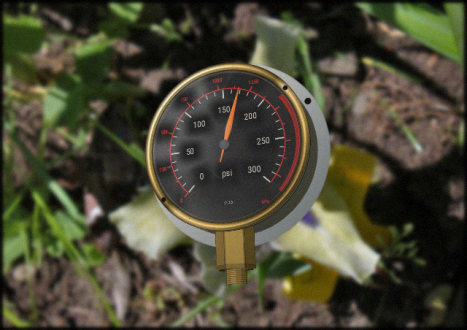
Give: 170,psi
